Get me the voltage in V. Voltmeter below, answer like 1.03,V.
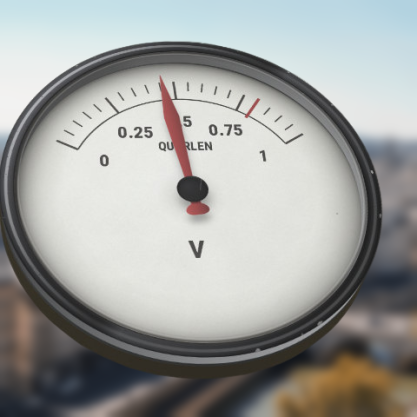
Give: 0.45,V
